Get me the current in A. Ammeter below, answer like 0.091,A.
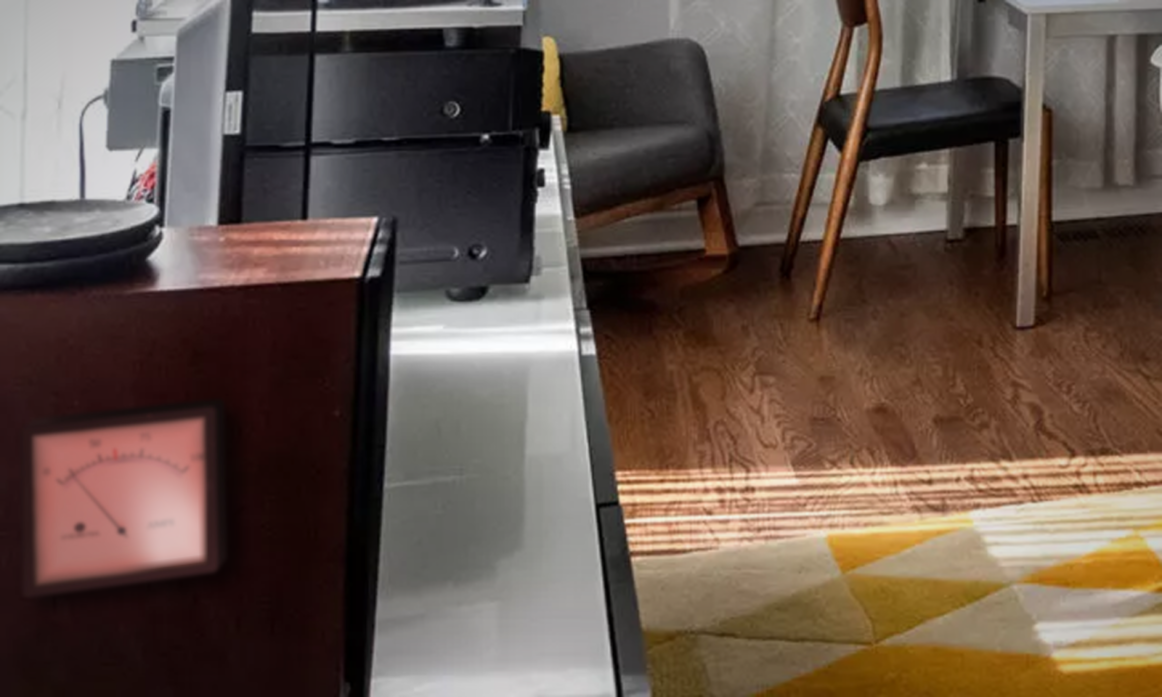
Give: 25,A
